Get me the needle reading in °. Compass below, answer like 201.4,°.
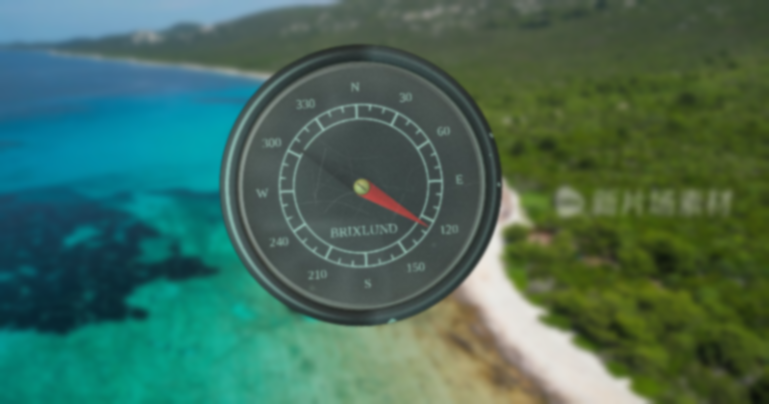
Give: 125,°
